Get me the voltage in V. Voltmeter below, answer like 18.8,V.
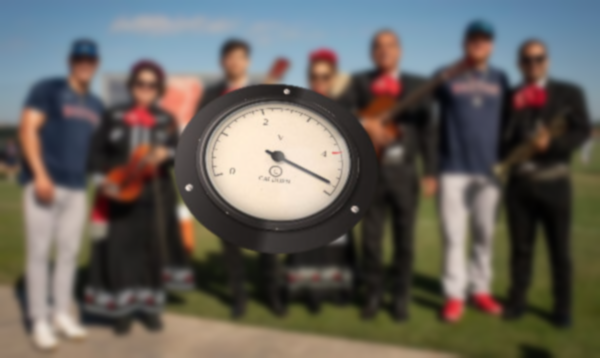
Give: 4.8,V
